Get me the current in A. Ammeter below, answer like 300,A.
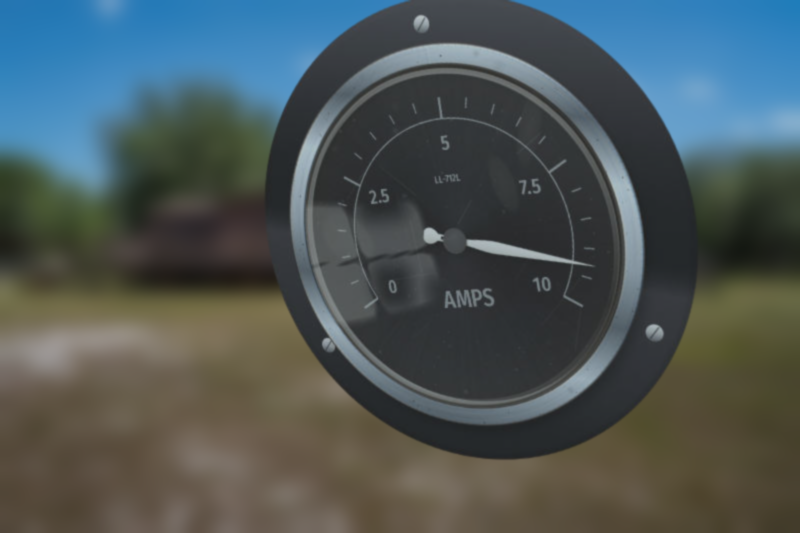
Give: 9.25,A
